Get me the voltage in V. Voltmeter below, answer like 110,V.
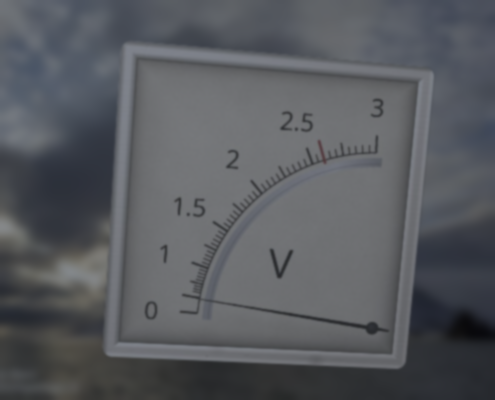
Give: 0.5,V
